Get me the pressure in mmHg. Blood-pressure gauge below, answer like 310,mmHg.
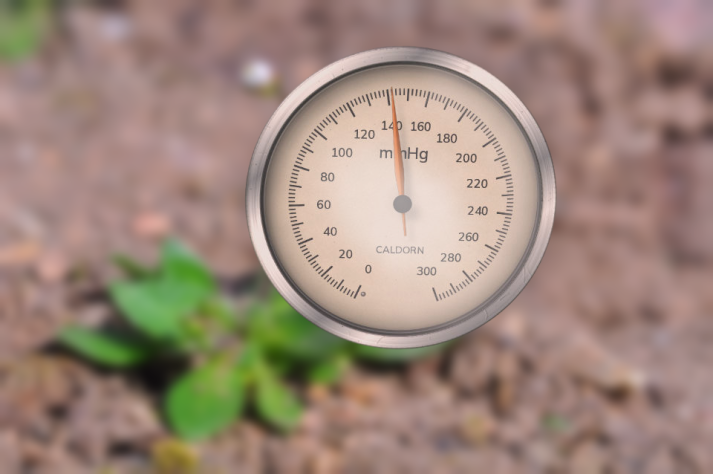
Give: 142,mmHg
